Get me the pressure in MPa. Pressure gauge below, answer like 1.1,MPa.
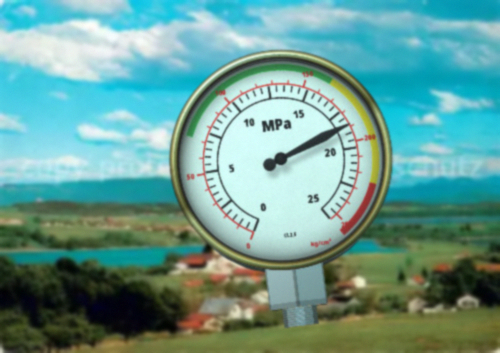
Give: 18.5,MPa
